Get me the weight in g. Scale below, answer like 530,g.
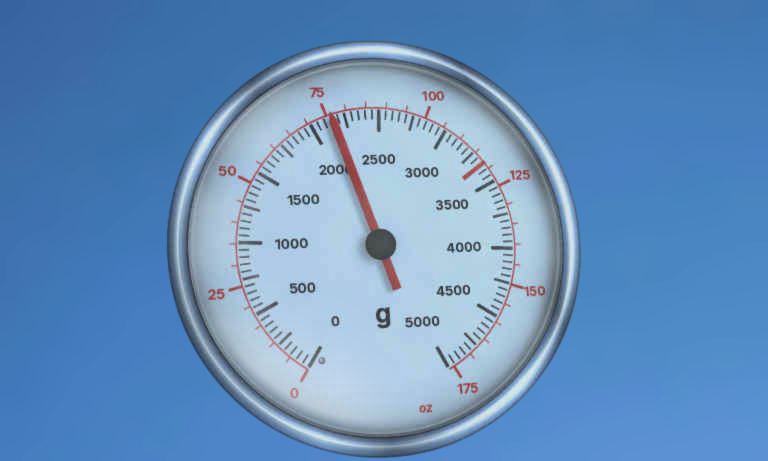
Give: 2150,g
